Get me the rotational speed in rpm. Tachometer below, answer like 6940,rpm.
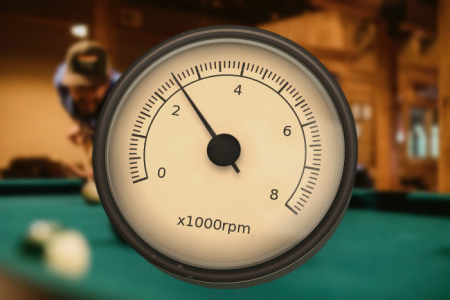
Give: 2500,rpm
